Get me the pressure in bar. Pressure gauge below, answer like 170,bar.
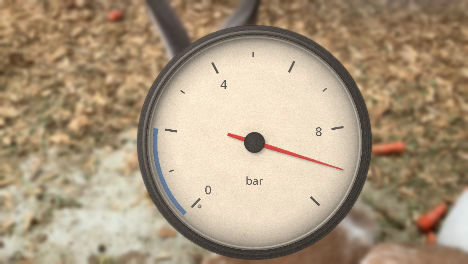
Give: 9,bar
